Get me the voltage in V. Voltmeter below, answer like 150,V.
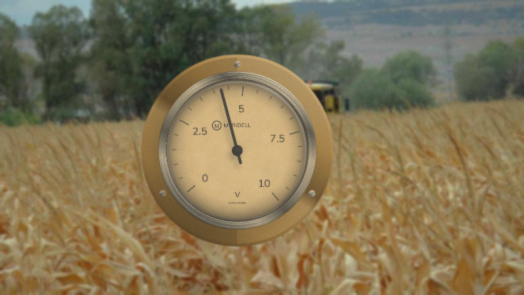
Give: 4.25,V
